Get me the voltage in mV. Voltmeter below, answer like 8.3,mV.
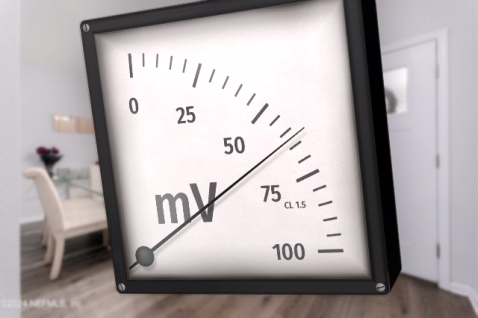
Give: 62.5,mV
